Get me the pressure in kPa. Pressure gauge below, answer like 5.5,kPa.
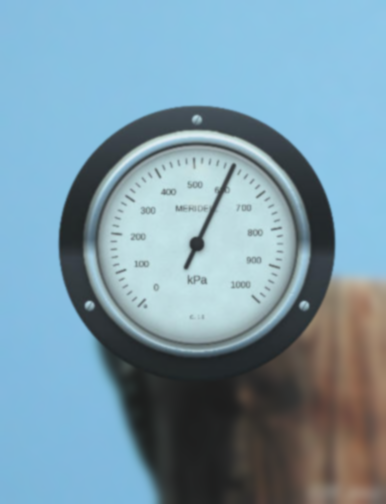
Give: 600,kPa
